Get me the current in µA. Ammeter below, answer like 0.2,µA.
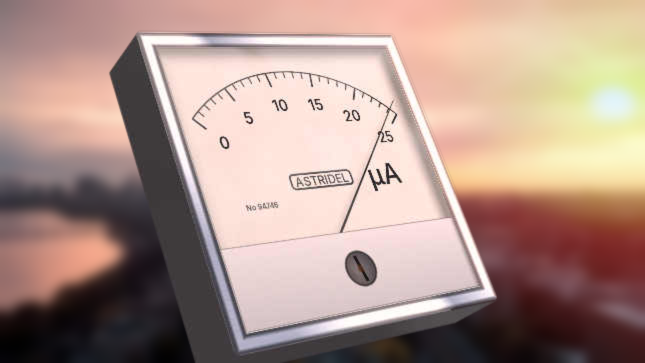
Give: 24,µA
